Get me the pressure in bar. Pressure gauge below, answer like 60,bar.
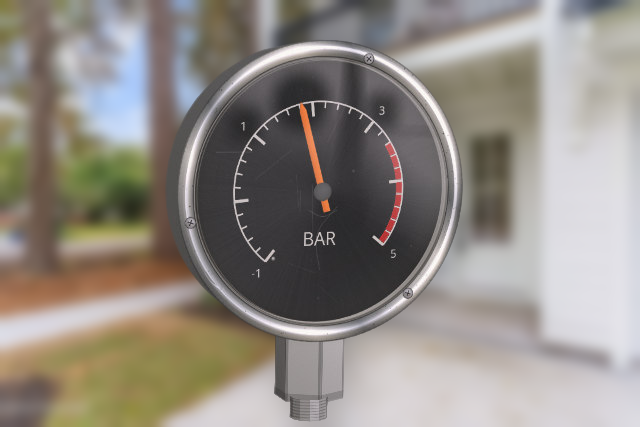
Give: 1.8,bar
